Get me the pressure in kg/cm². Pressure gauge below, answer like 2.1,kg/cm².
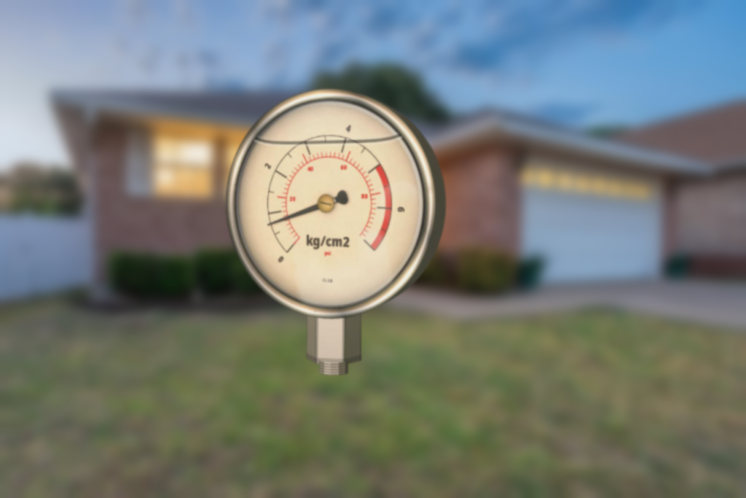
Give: 0.75,kg/cm²
